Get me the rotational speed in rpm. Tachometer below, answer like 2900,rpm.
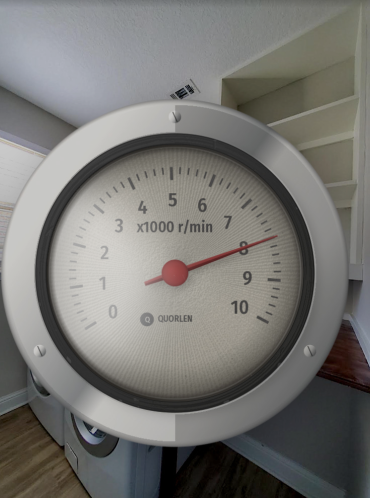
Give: 8000,rpm
